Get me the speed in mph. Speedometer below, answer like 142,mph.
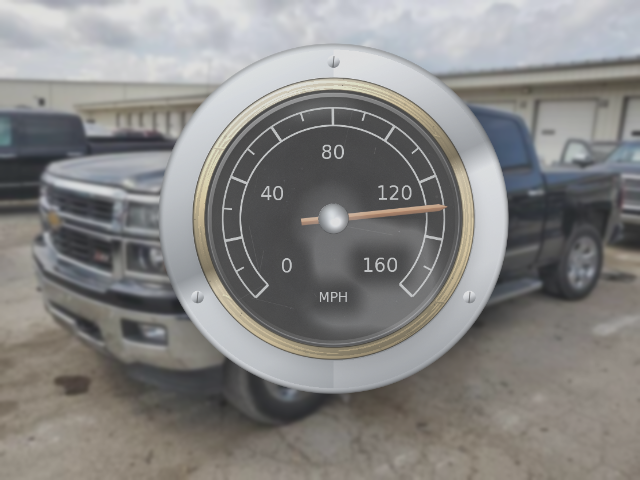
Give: 130,mph
